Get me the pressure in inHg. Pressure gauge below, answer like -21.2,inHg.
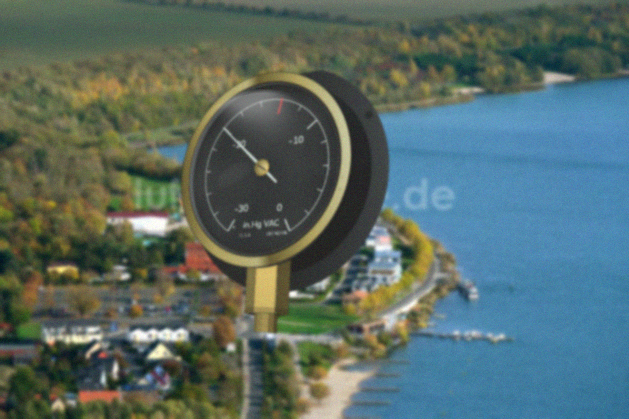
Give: -20,inHg
